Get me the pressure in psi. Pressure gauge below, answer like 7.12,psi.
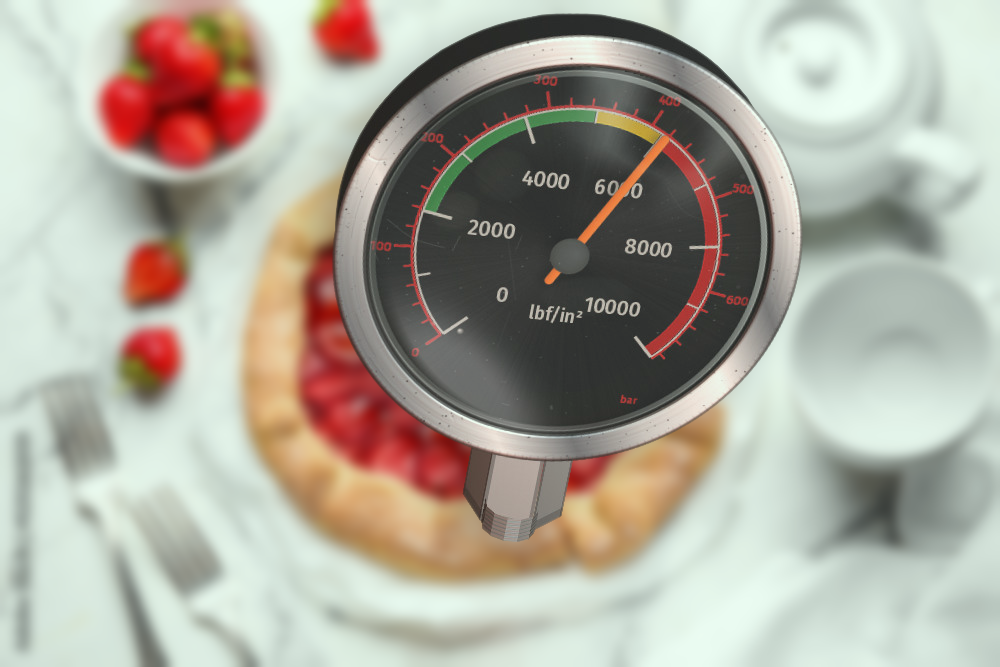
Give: 6000,psi
